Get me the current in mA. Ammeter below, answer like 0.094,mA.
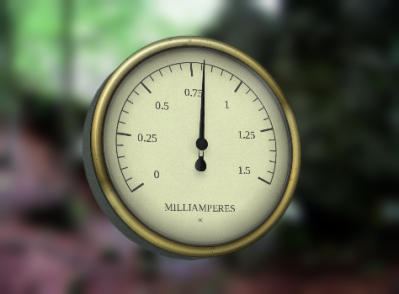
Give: 0.8,mA
